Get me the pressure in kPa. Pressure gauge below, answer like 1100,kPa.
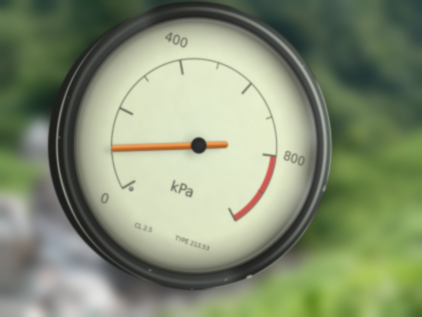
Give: 100,kPa
